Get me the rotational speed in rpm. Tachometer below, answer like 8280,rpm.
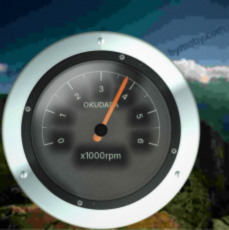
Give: 3750,rpm
